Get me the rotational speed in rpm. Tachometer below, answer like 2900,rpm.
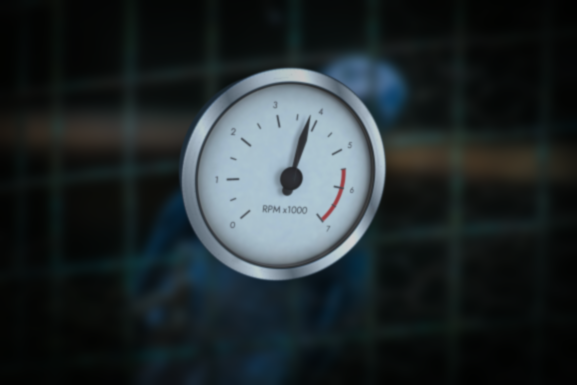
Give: 3750,rpm
